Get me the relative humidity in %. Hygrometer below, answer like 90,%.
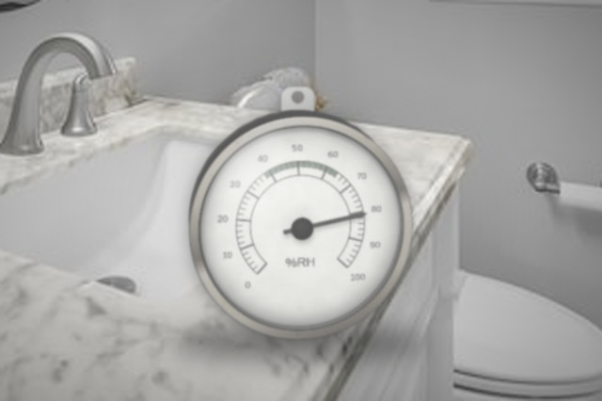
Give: 80,%
